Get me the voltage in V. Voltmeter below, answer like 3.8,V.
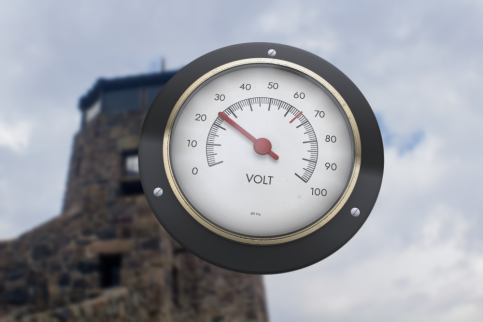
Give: 25,V
